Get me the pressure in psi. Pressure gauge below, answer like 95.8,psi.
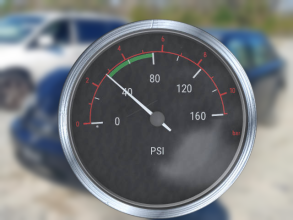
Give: 40,psi
